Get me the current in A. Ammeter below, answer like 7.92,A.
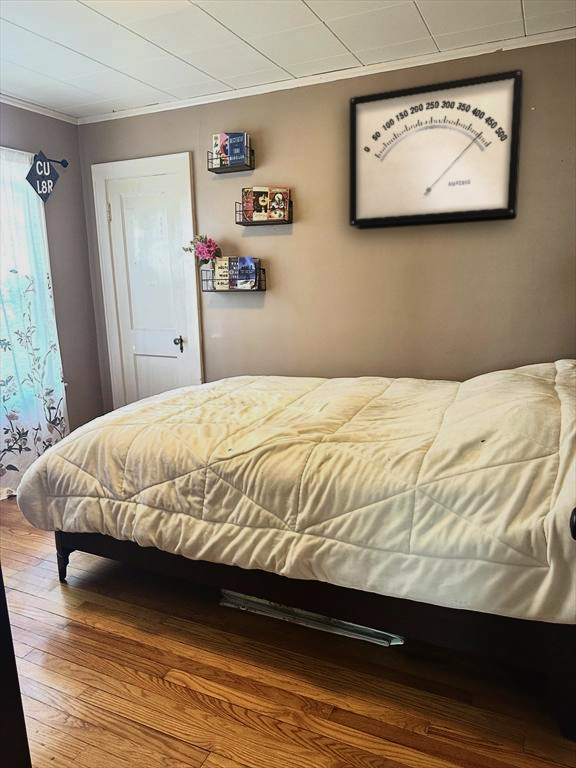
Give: 450,A
